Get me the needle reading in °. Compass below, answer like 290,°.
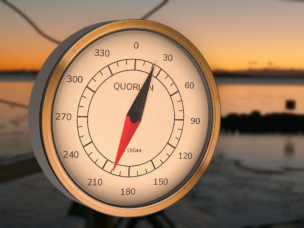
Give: 200,°
